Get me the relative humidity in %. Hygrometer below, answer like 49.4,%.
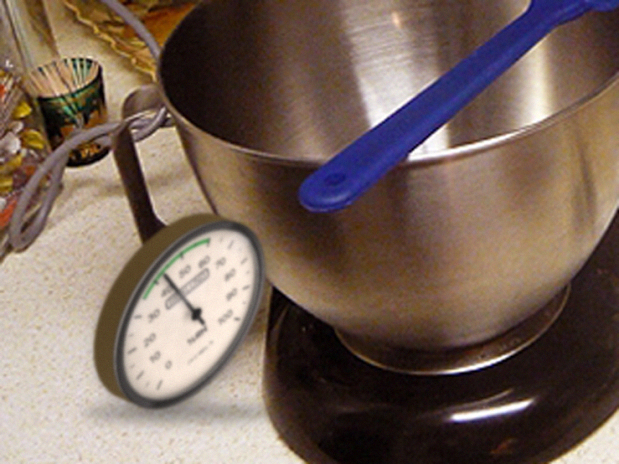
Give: 42.5,%
